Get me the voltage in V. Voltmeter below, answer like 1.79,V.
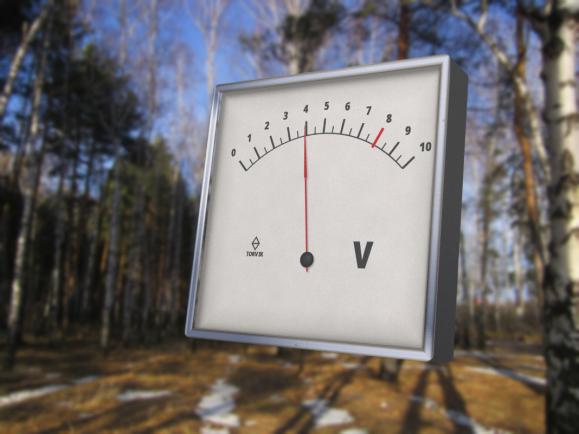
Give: 4,V
